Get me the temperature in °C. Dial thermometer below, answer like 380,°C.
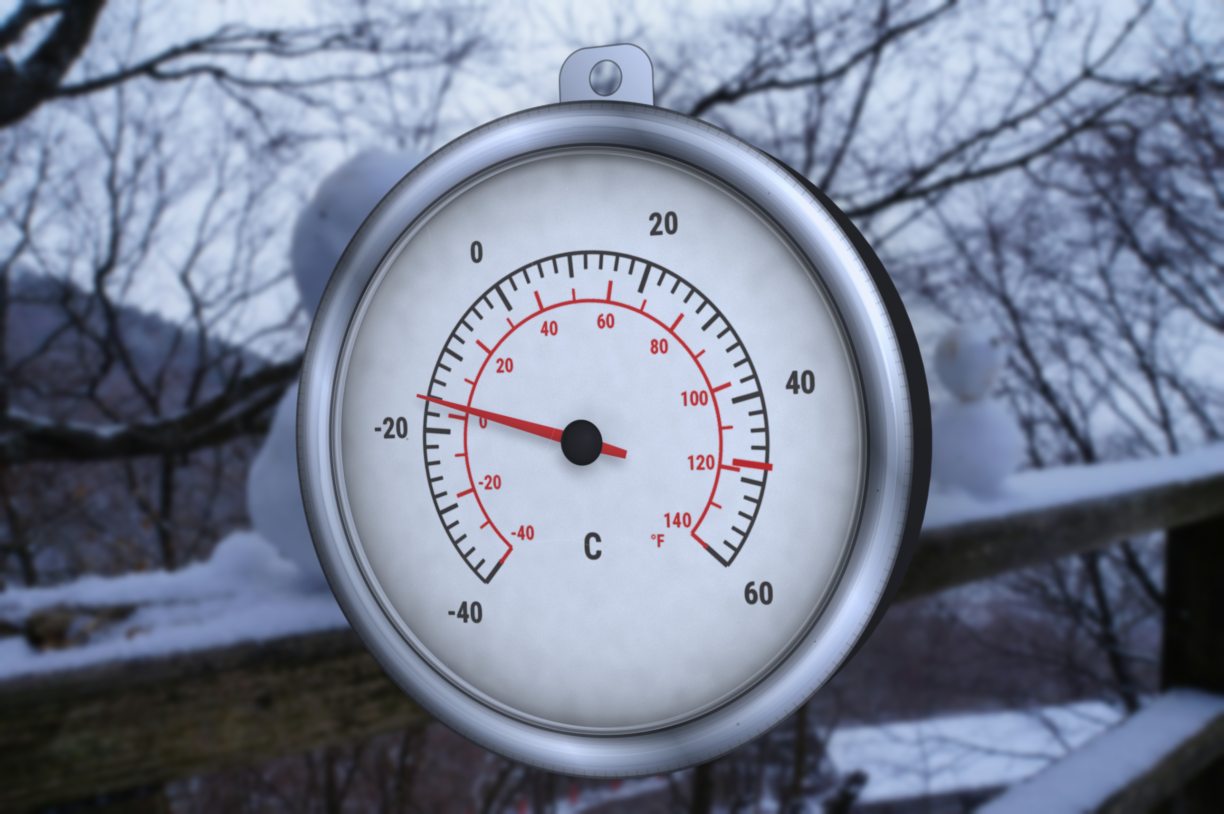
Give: -16,°C
